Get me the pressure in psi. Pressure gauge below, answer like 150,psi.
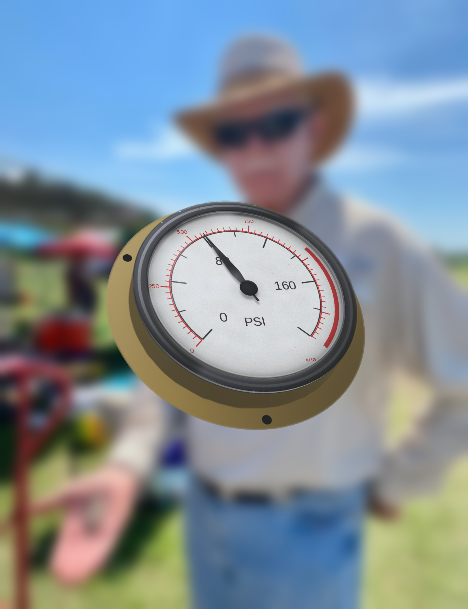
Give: 80,psi
